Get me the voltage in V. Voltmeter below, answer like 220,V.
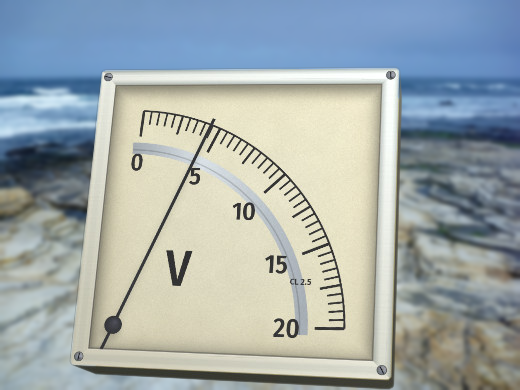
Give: 4.5,V
